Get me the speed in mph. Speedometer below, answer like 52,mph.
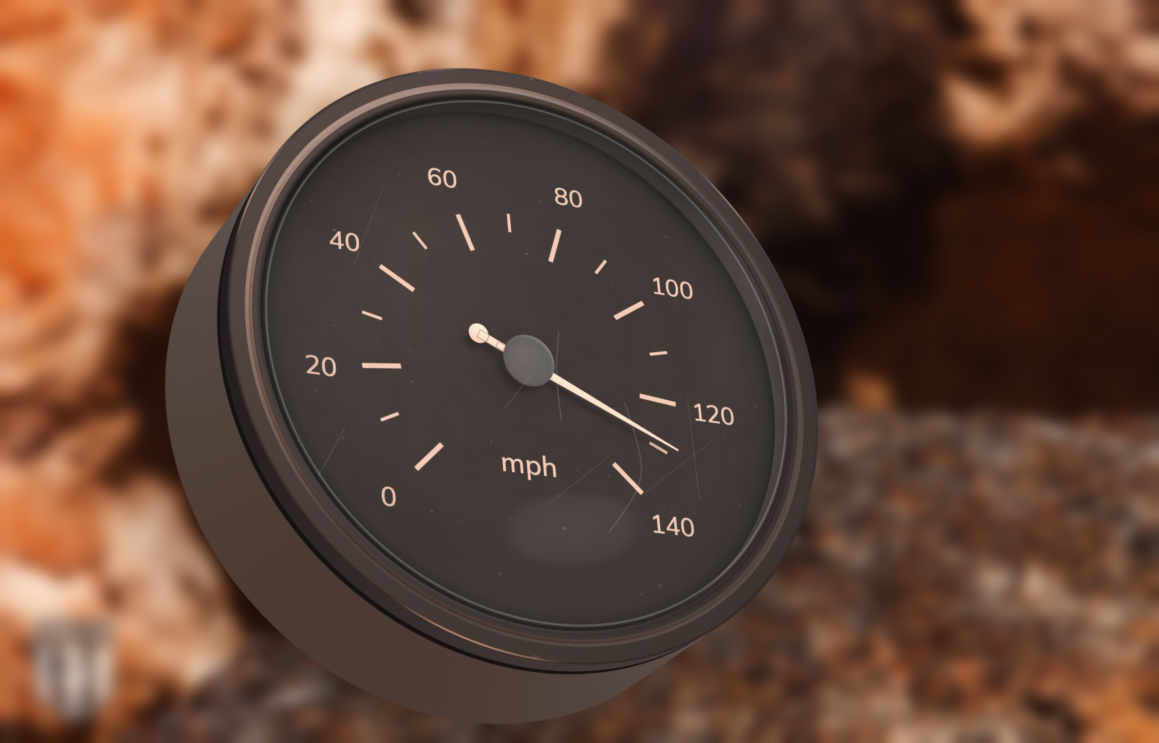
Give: 130,mph
